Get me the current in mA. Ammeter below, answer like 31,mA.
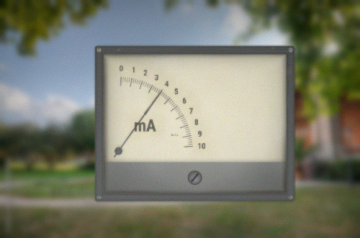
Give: 4,mA
